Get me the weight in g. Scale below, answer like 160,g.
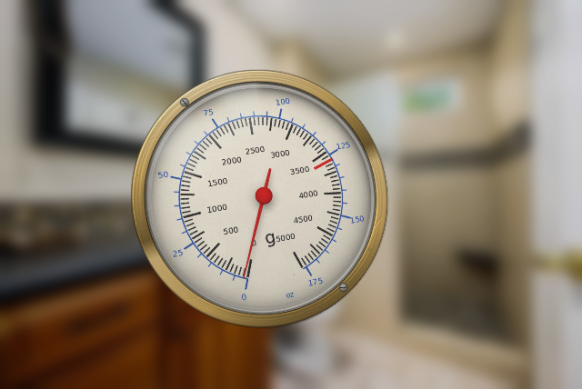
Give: 50,g
